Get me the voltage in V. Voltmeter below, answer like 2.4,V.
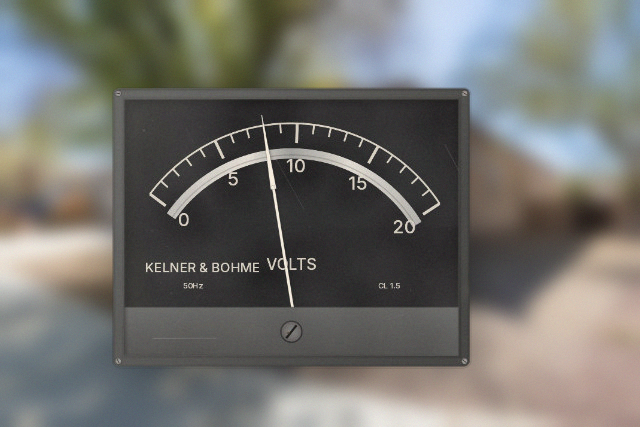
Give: 8,V
